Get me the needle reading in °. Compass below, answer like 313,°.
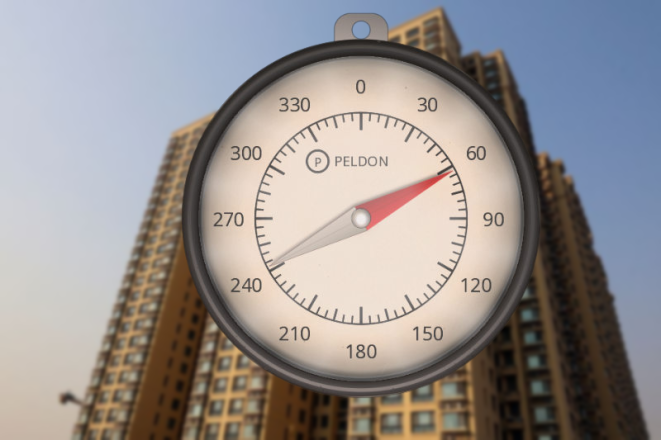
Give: 62.5,°
